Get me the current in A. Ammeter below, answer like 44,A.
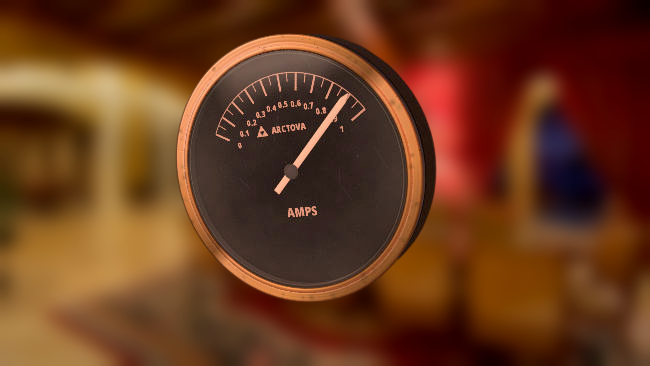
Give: 0.9,A
